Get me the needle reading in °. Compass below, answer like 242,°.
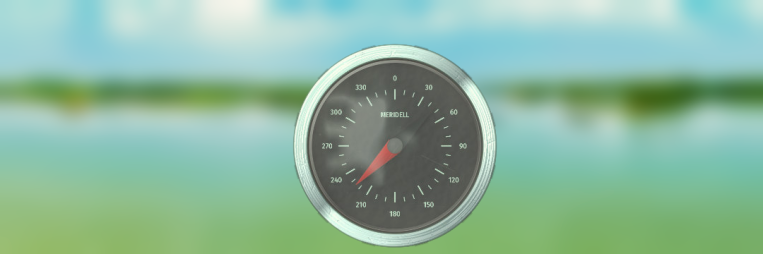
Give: 225,°
